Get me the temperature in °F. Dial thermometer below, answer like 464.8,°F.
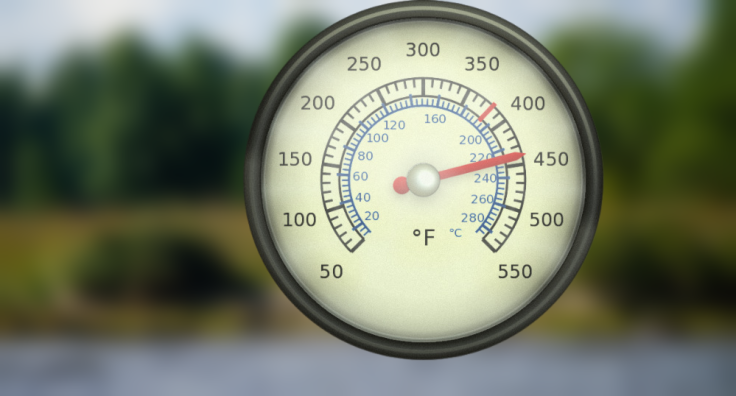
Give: 440,°F
